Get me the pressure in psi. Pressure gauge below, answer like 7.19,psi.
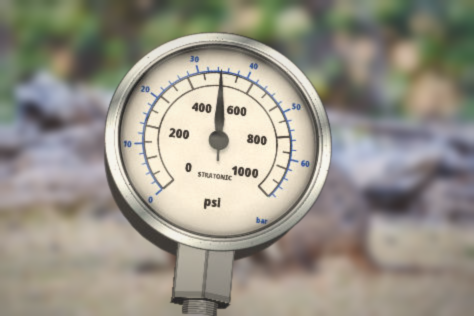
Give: 500,psi
